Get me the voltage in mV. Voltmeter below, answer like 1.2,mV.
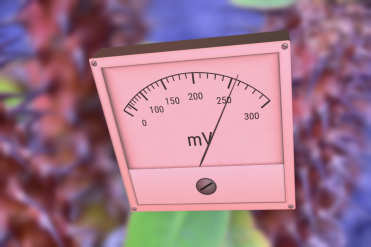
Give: 255,mV
